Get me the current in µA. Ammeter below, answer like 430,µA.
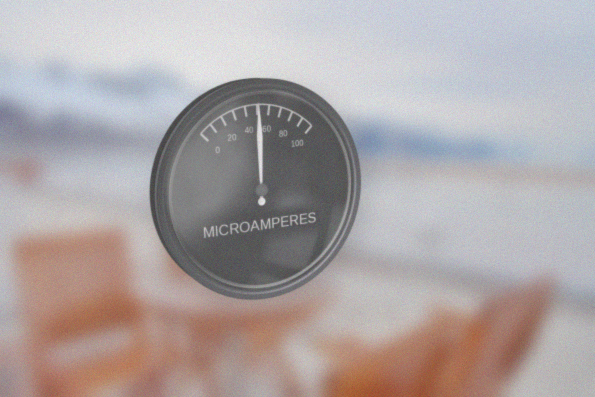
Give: 50,µA
